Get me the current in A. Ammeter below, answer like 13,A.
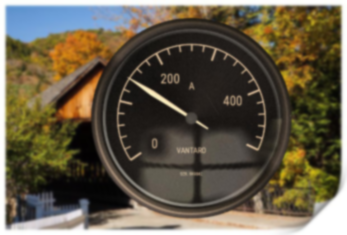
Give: 140,A
